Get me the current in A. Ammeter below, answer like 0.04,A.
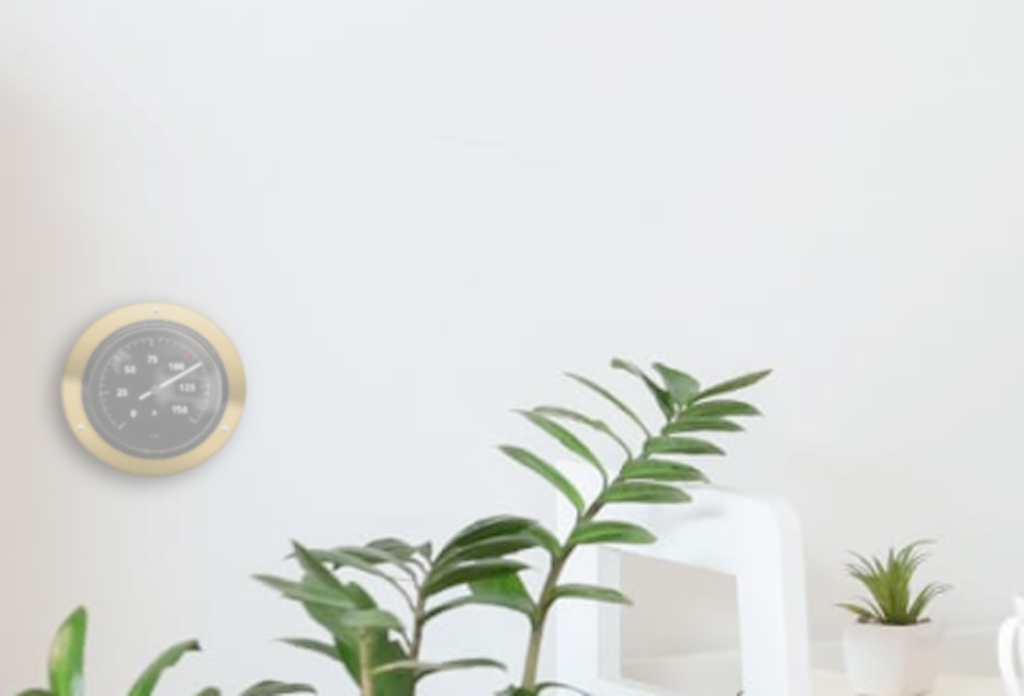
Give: 110,A
